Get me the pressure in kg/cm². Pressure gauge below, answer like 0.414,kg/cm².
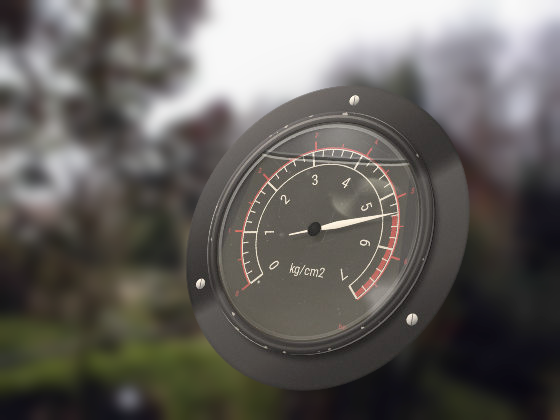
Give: 5.4,kg/cm²
